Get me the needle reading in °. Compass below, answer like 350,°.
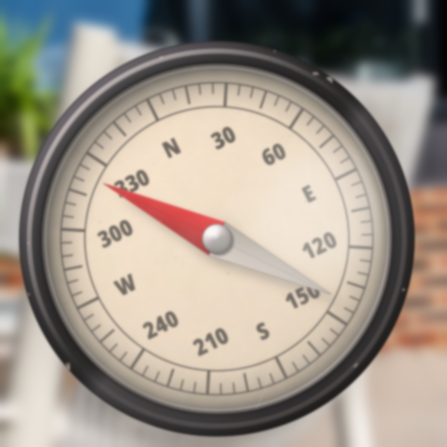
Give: 322.5,°
